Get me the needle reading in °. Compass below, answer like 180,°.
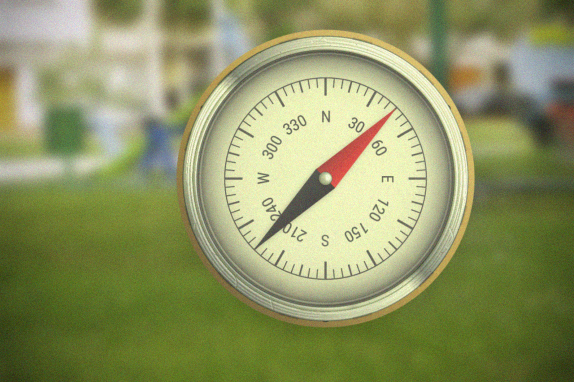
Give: 45,°
